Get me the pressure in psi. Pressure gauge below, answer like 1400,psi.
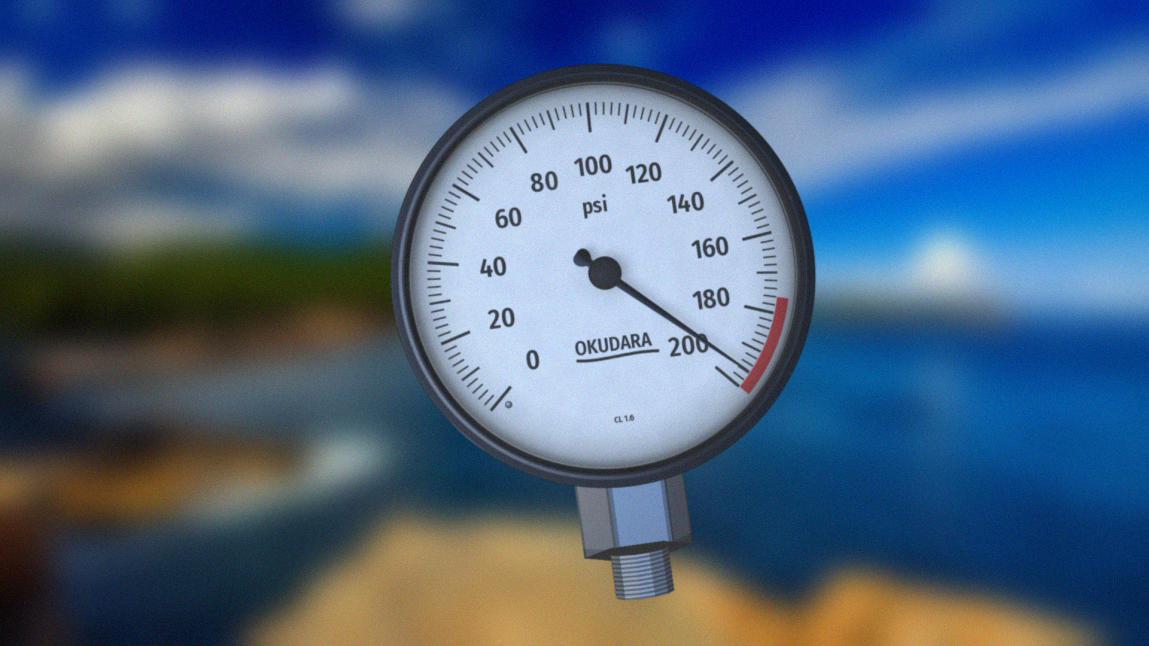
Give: 196,psi
